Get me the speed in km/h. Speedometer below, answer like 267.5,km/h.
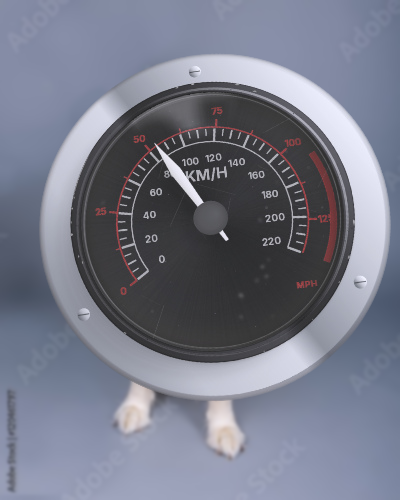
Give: 85,km/h
